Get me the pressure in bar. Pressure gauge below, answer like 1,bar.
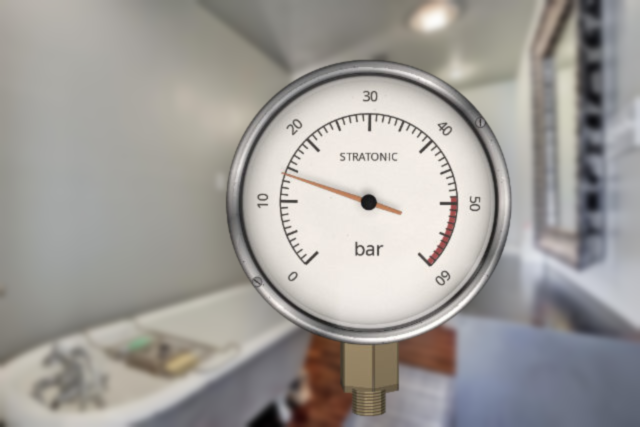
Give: 14,bar
